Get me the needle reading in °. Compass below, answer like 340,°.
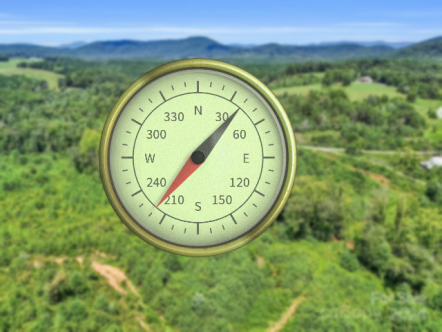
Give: 220,°
